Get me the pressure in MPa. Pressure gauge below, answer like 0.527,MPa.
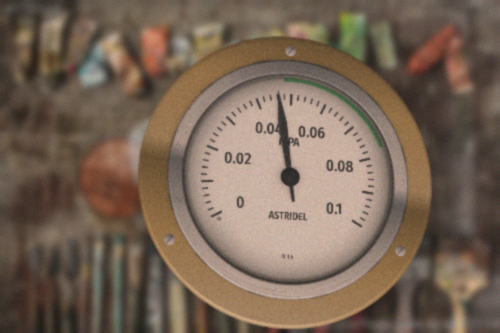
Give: 0.046,MPa
